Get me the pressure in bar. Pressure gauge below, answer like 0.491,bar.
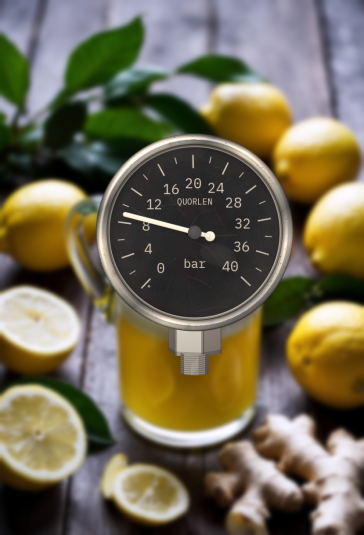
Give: 9,bar
